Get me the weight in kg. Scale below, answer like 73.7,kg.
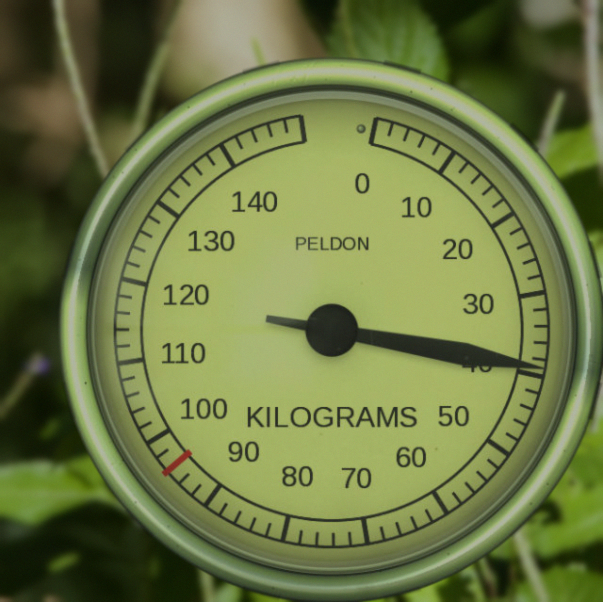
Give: 39,kg
